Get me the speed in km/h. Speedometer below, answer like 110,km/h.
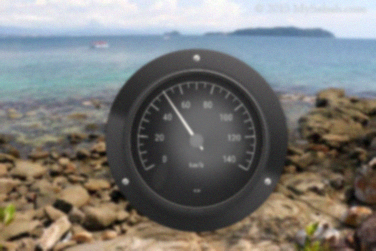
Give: 50,km/h
